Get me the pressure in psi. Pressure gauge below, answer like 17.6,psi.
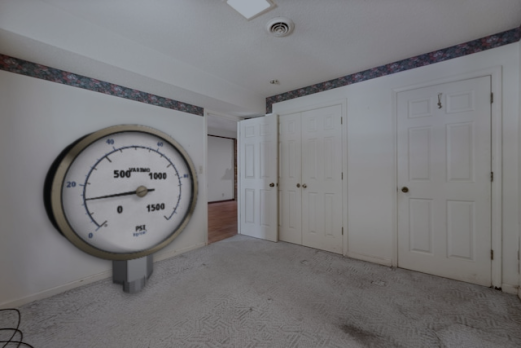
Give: 200,psi
